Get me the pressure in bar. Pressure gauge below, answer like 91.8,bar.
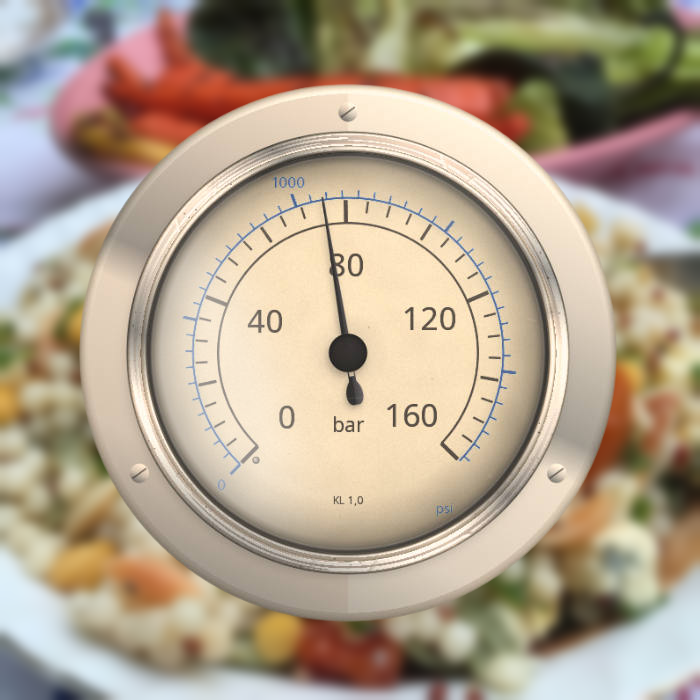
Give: 75,bar
